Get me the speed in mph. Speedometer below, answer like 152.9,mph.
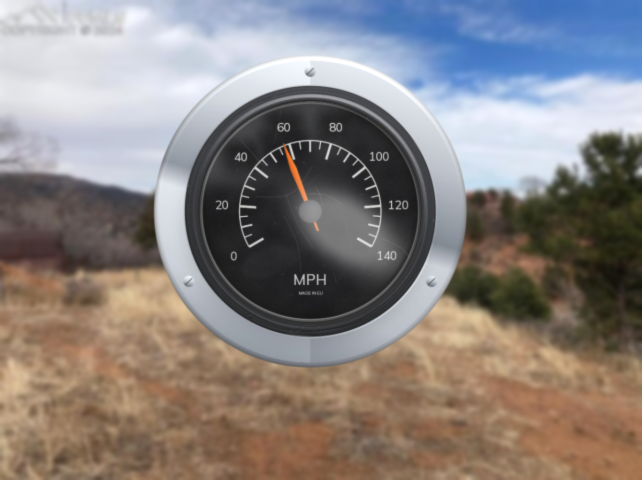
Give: 57.5,mph
